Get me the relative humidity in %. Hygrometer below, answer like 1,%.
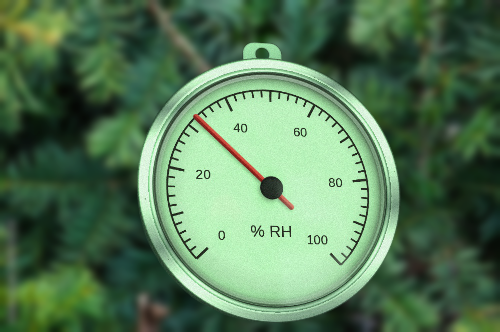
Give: 32,%
